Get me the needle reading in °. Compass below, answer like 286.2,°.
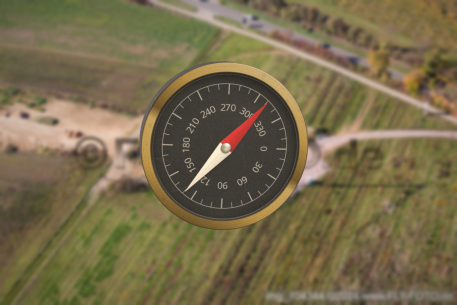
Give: 310,°
